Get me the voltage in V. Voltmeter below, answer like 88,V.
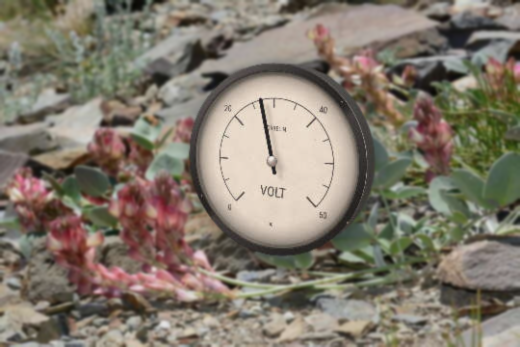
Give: 27.5,V
